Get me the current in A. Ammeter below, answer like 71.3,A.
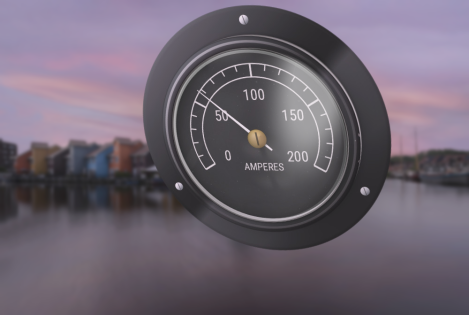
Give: 60,A
